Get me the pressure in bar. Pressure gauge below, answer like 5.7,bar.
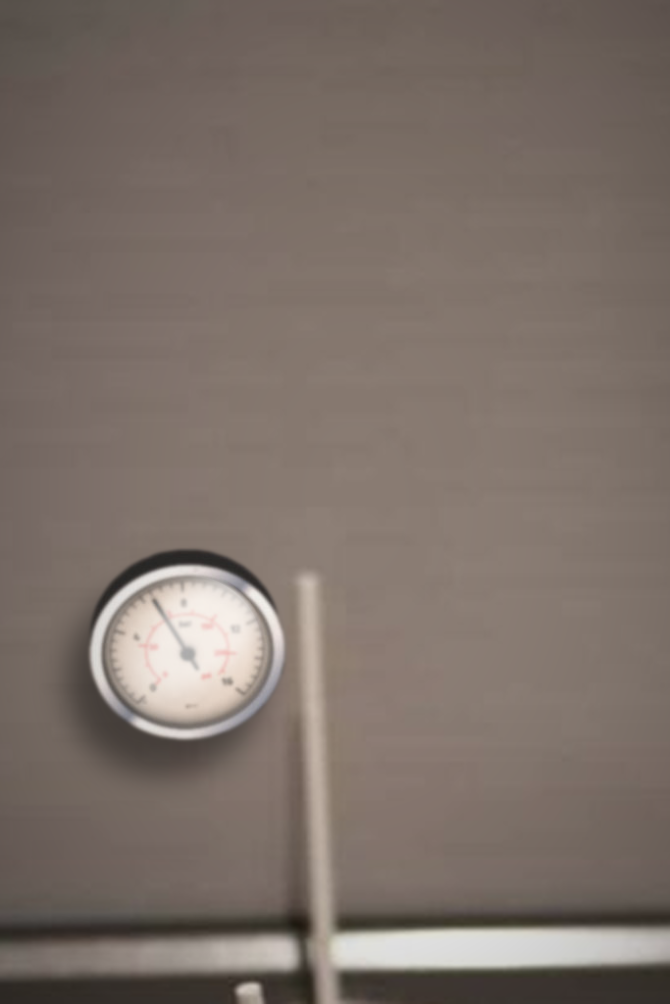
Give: 6.5,bar
